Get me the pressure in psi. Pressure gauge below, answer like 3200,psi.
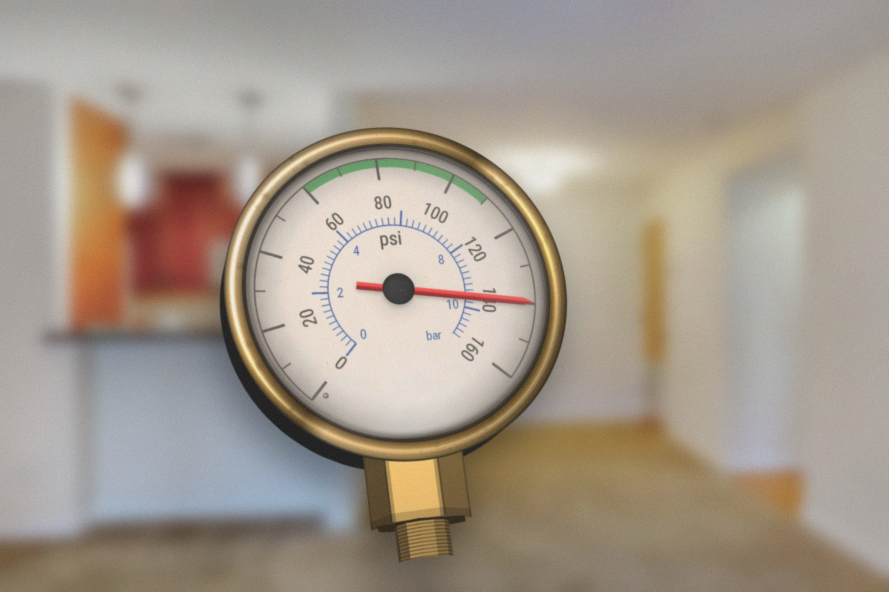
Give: 140,psi
